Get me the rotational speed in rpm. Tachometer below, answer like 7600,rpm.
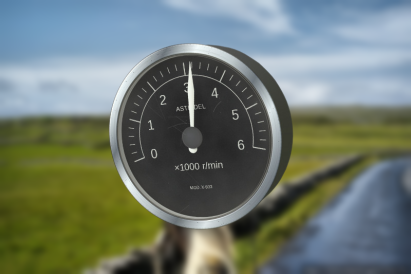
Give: 3200,rpm
